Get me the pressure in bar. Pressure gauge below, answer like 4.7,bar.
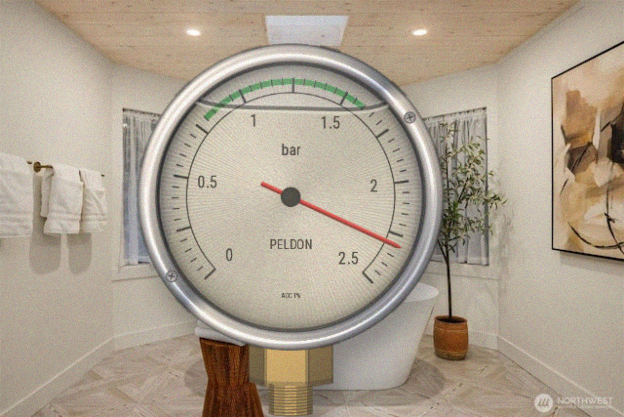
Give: 2.3,bar
